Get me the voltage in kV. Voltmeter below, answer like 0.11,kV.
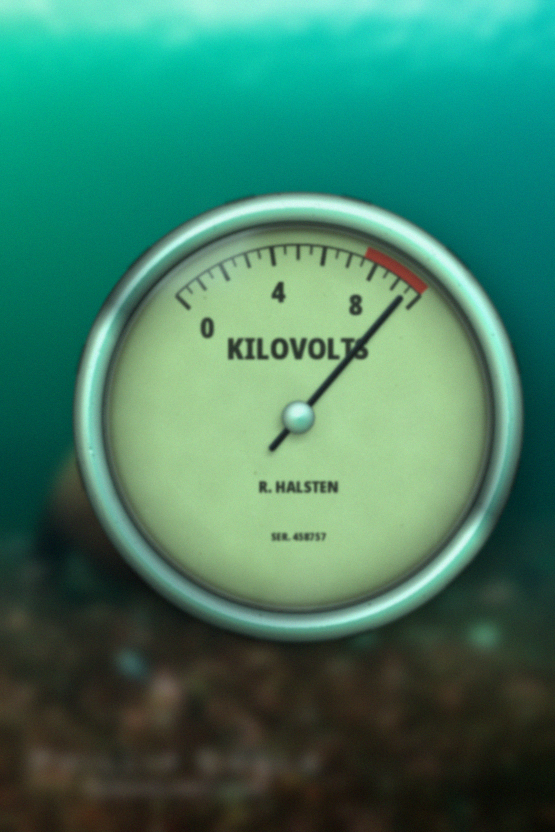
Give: 9.5,kV
